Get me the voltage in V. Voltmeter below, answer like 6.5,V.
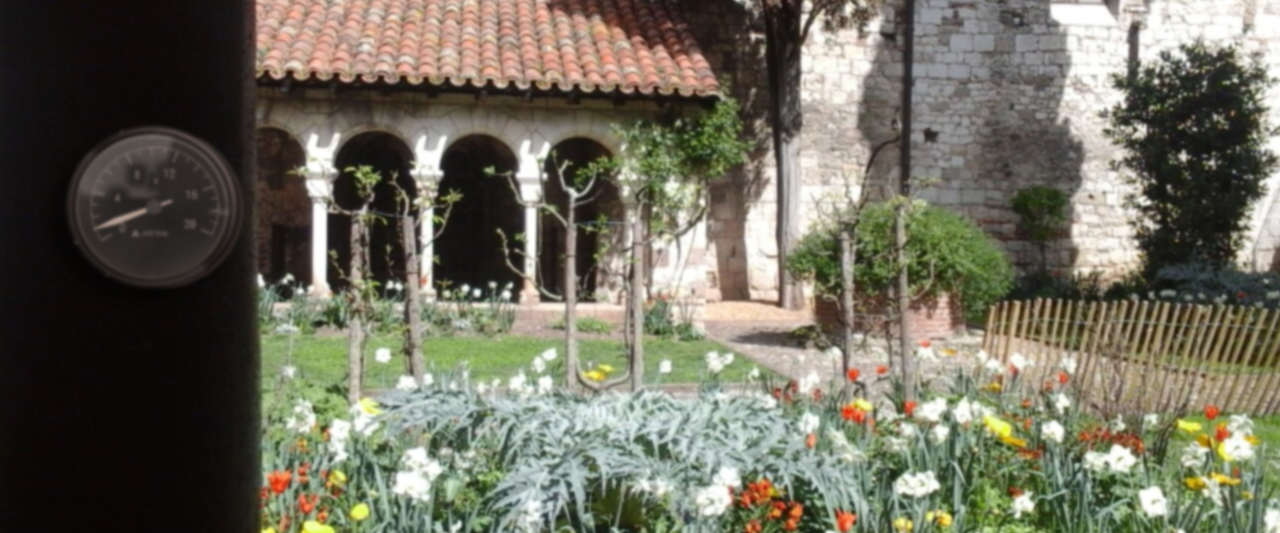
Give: 1,V
